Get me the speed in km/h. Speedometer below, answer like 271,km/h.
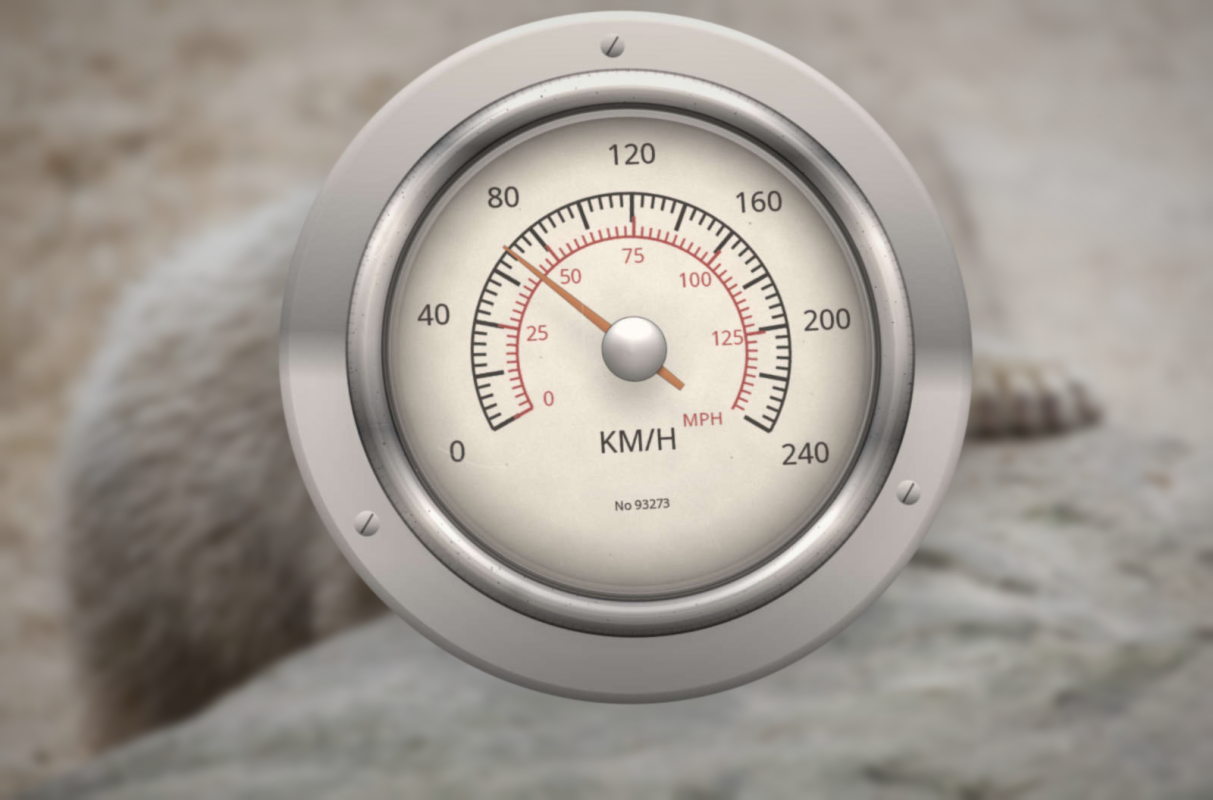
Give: 68,km/h
